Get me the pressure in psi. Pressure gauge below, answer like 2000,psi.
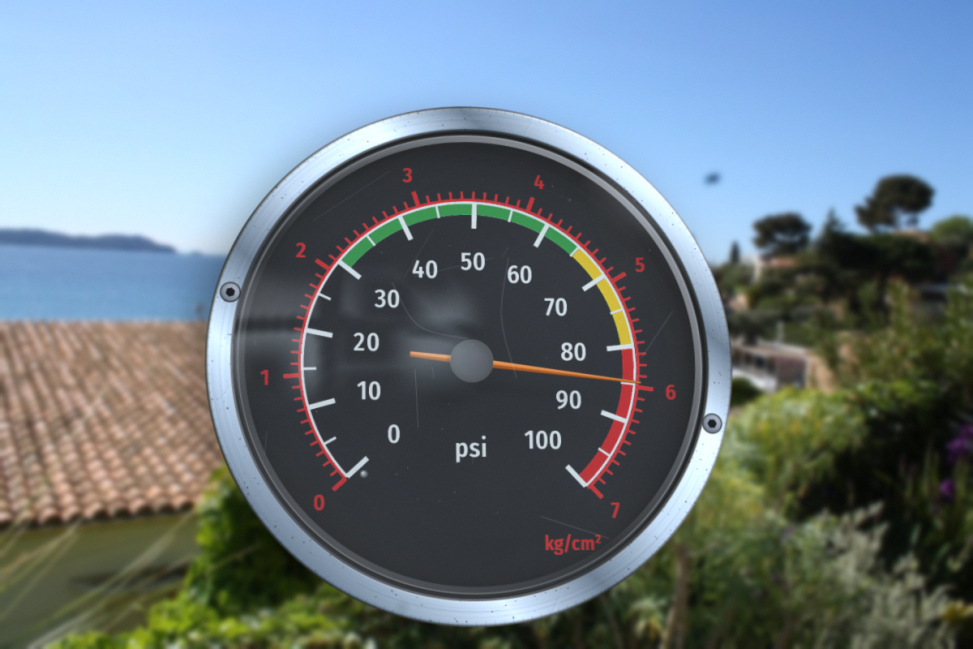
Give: 85,psi
